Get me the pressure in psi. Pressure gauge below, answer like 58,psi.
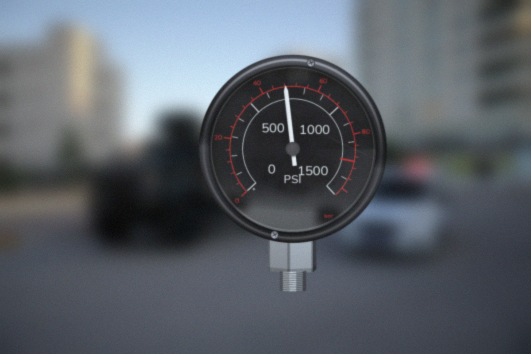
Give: 700,psi
